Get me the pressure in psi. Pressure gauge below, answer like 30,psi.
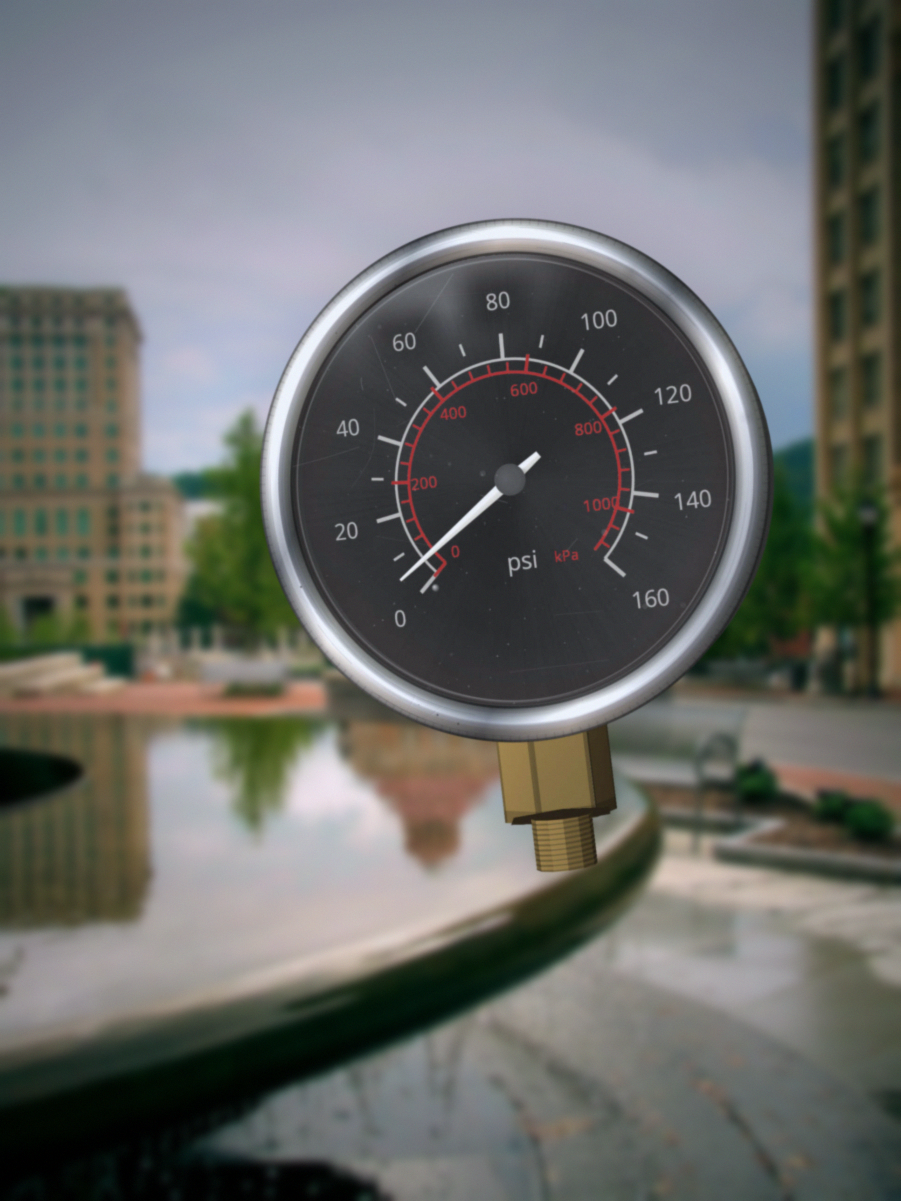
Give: 5,psi
